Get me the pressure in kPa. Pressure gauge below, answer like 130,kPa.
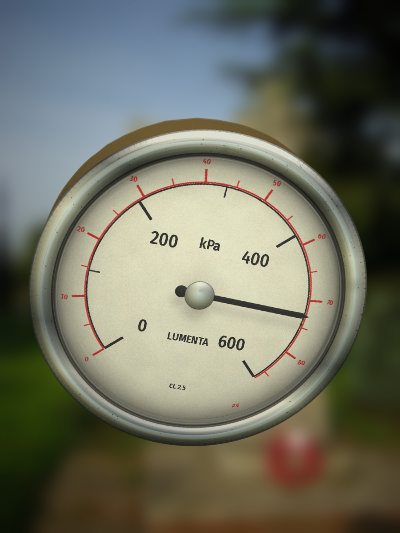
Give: 500,kPa
